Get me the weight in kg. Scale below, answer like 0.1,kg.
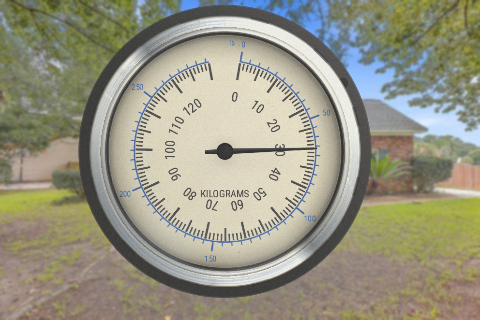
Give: 30,kg
